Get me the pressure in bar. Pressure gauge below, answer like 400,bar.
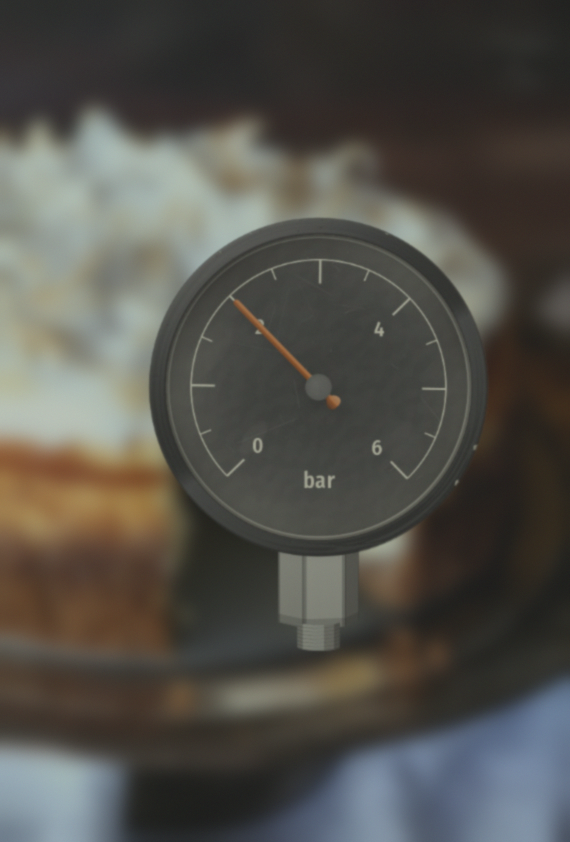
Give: 2,bar
